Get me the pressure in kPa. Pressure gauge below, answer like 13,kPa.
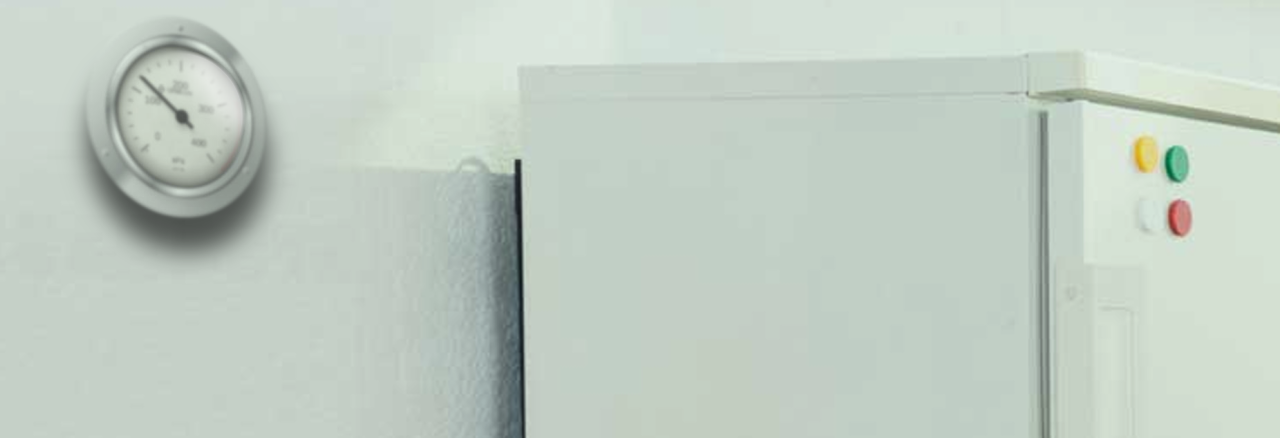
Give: 120,kPa
